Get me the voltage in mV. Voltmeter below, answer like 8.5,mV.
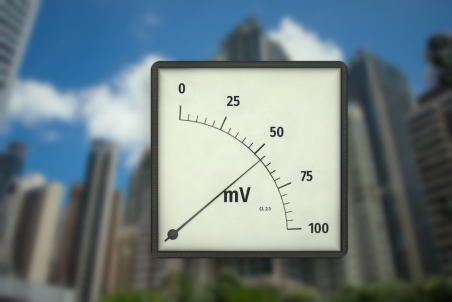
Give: 55,mV
